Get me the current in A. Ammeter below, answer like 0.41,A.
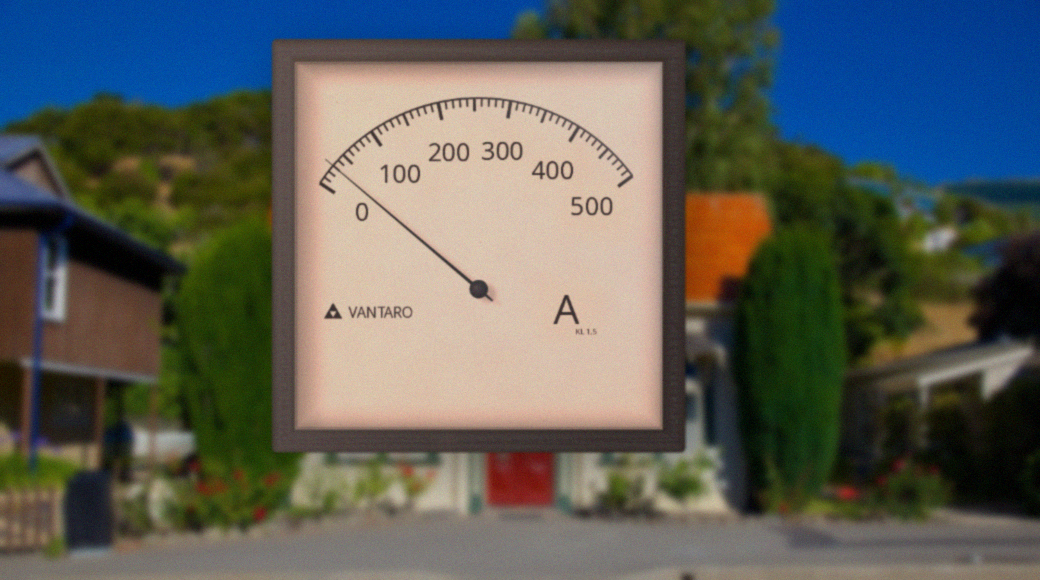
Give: 30,A
